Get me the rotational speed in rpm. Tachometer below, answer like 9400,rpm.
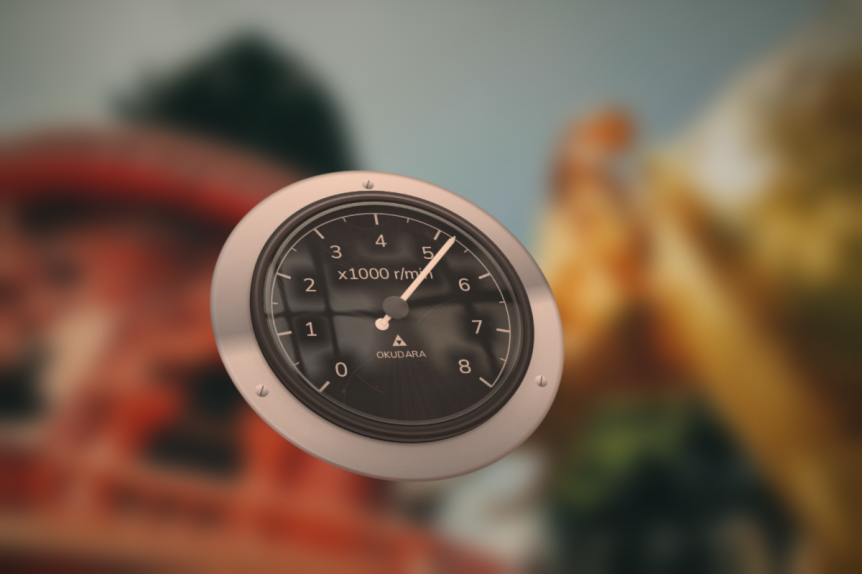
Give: 5250,rpm
